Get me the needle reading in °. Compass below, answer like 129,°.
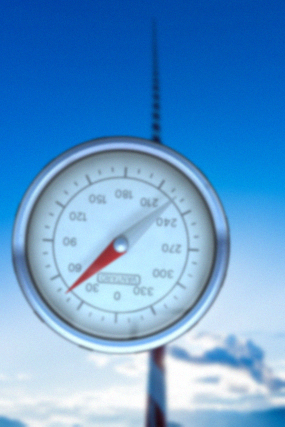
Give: 45,°
